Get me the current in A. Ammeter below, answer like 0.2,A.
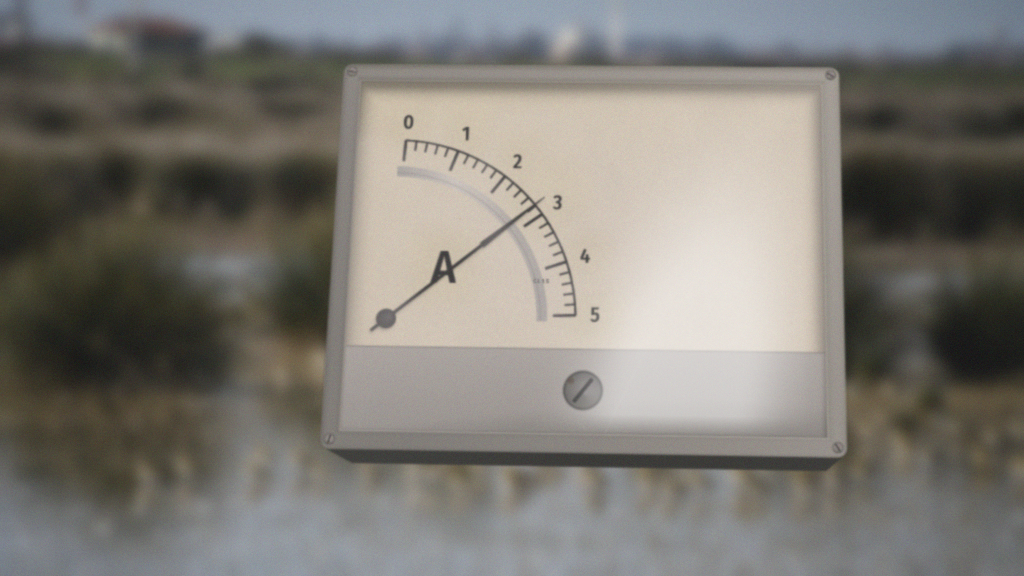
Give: 2.8,A
